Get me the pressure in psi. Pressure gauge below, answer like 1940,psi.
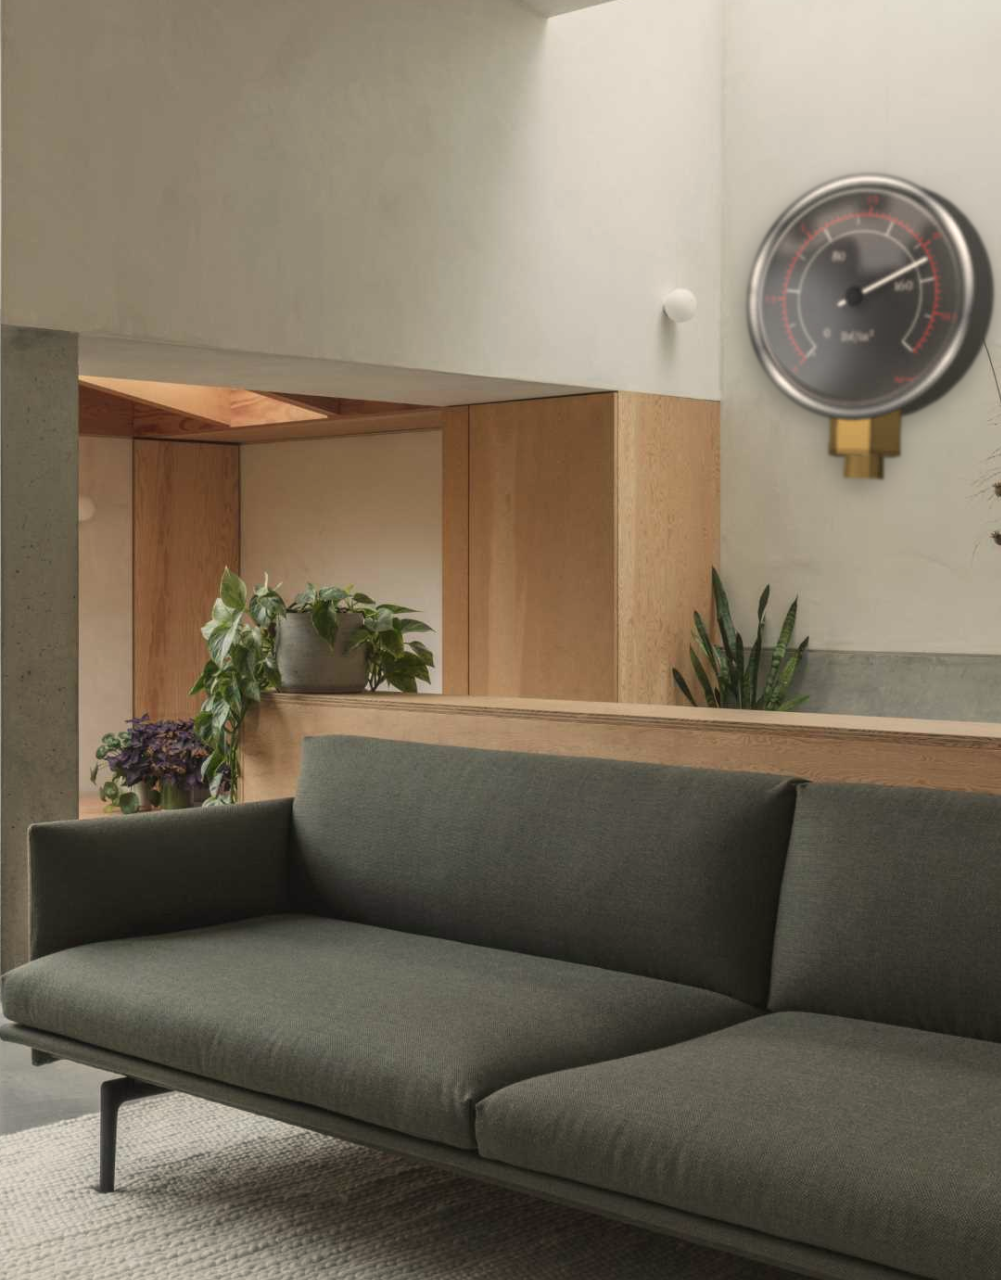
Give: 150,psi
